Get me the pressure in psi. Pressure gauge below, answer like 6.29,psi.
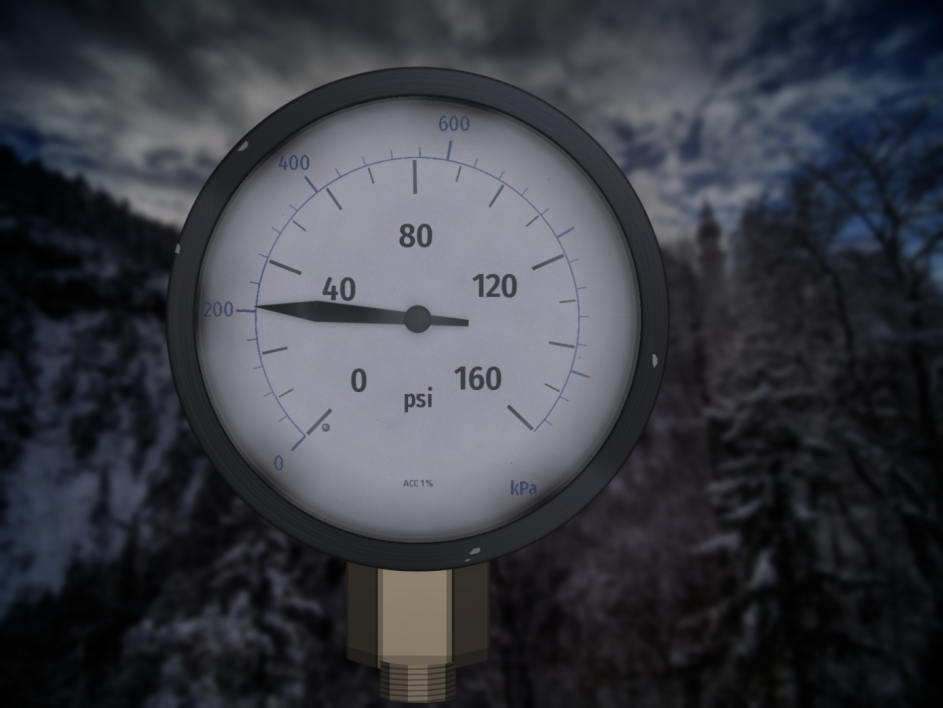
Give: 30,psi
